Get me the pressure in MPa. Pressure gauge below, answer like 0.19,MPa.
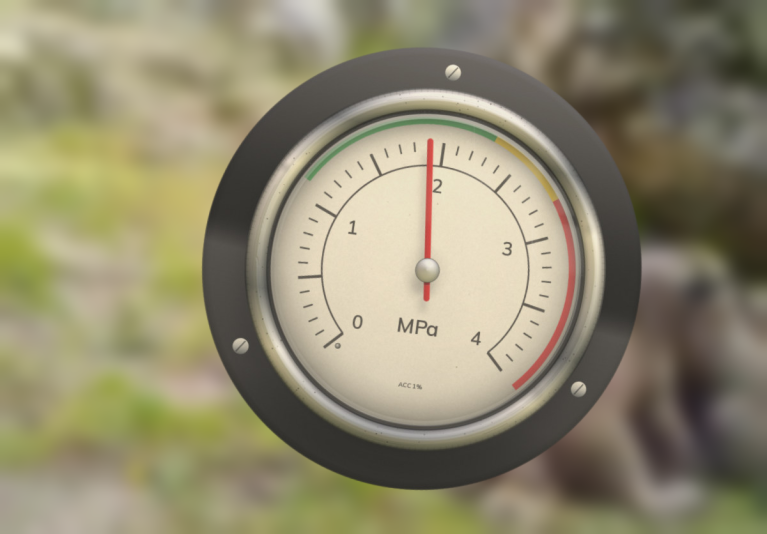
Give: 1.9,MPa
